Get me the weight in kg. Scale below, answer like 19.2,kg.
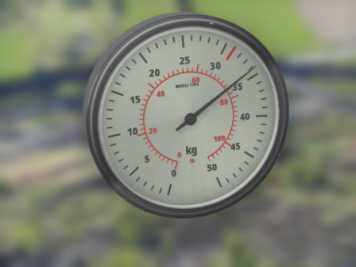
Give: 34,kg
